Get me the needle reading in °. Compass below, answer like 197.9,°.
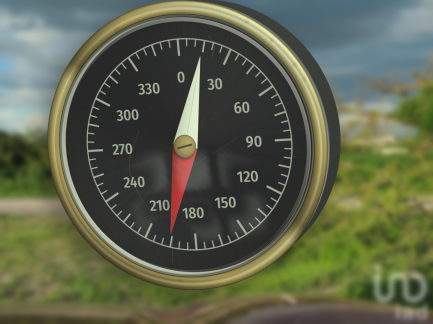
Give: 195,°
